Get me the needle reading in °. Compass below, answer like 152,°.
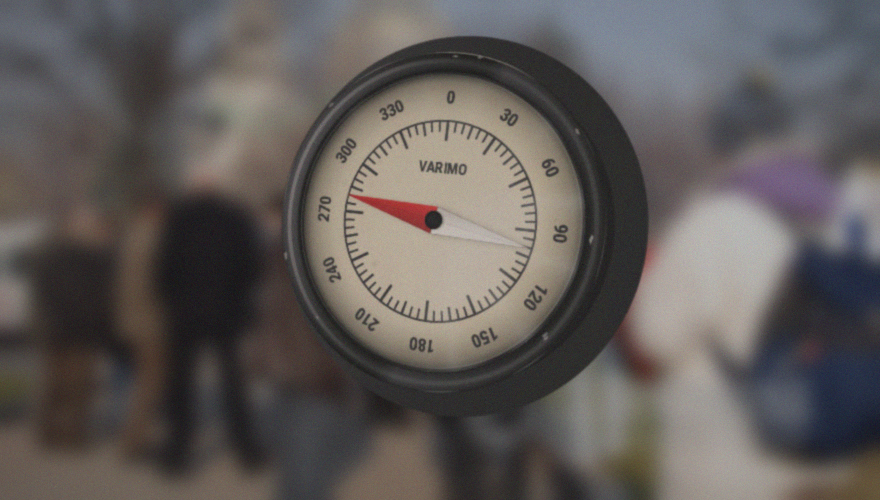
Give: 280,°
